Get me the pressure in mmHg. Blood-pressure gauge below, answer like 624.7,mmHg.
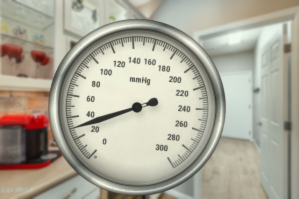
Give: 30,mmHg
